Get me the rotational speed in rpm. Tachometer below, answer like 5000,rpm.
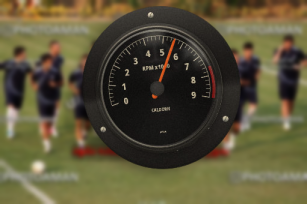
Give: 5600,rpm
